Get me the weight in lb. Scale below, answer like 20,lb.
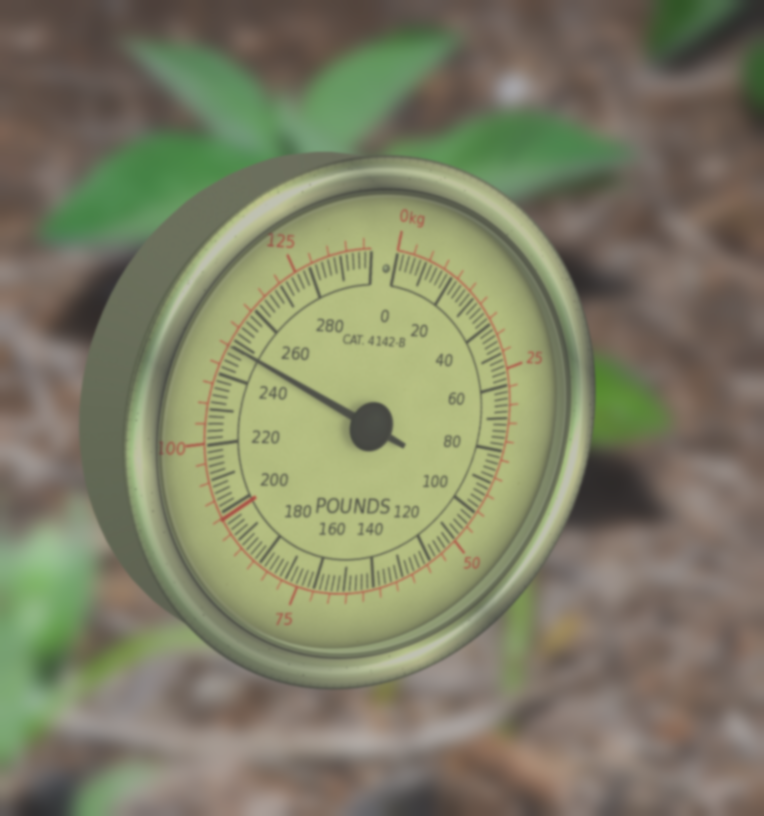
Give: 248,lb
